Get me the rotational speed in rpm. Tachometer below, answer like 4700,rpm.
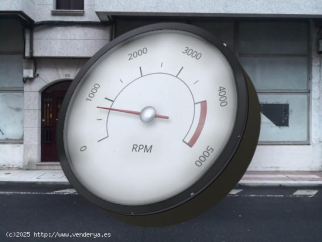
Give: 750,rpm
